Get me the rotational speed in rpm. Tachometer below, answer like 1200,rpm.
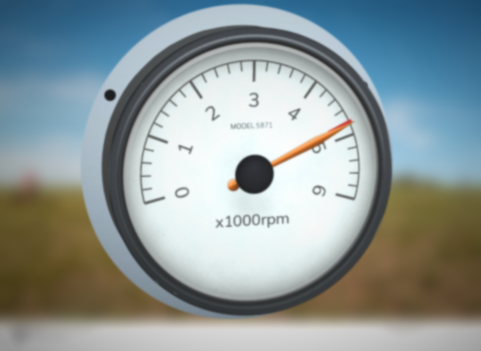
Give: 4800,rpm
